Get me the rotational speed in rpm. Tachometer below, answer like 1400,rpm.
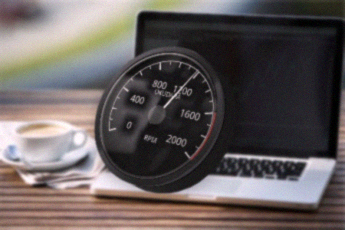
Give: 1200,rpm
